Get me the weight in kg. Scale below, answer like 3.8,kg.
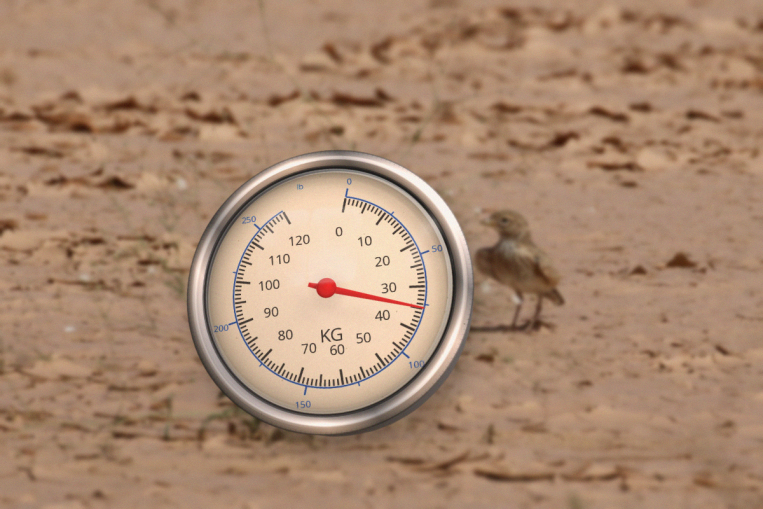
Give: 35,kg
